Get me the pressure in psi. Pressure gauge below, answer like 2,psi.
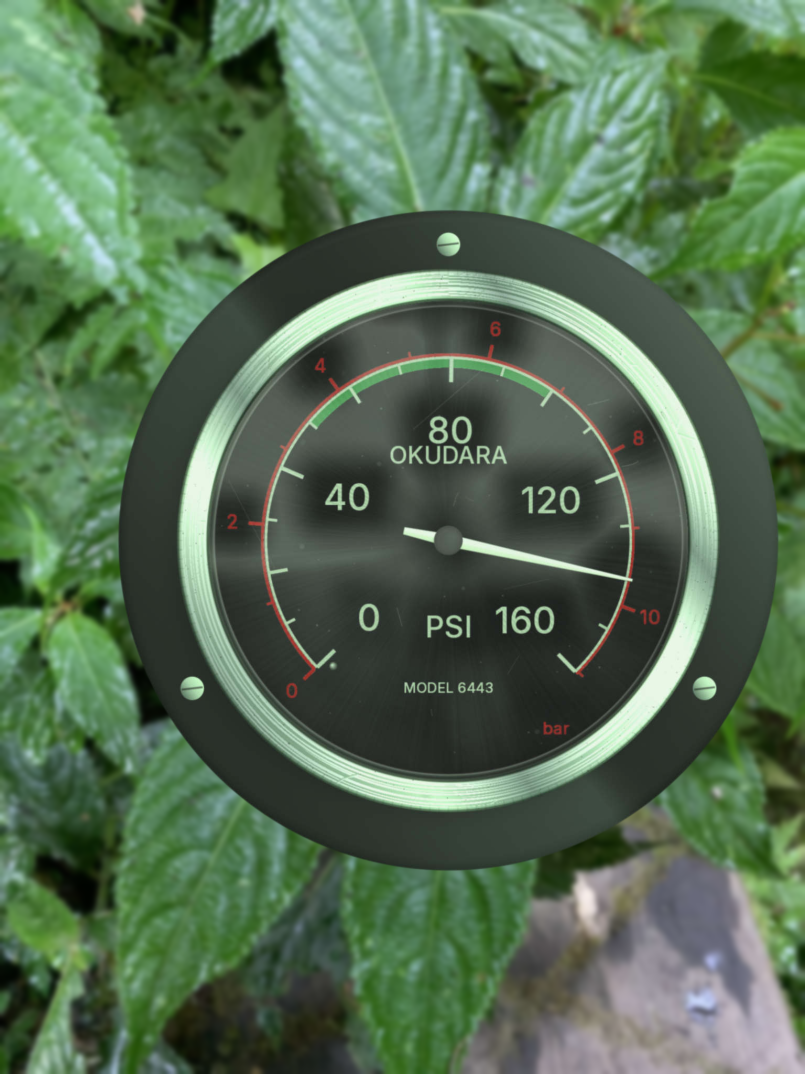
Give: 140,psi
